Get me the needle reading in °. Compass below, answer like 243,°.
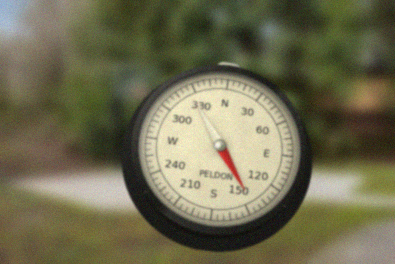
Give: 145,°
